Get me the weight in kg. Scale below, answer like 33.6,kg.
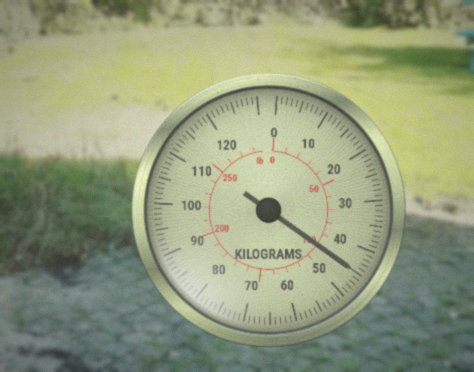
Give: 45,kg
